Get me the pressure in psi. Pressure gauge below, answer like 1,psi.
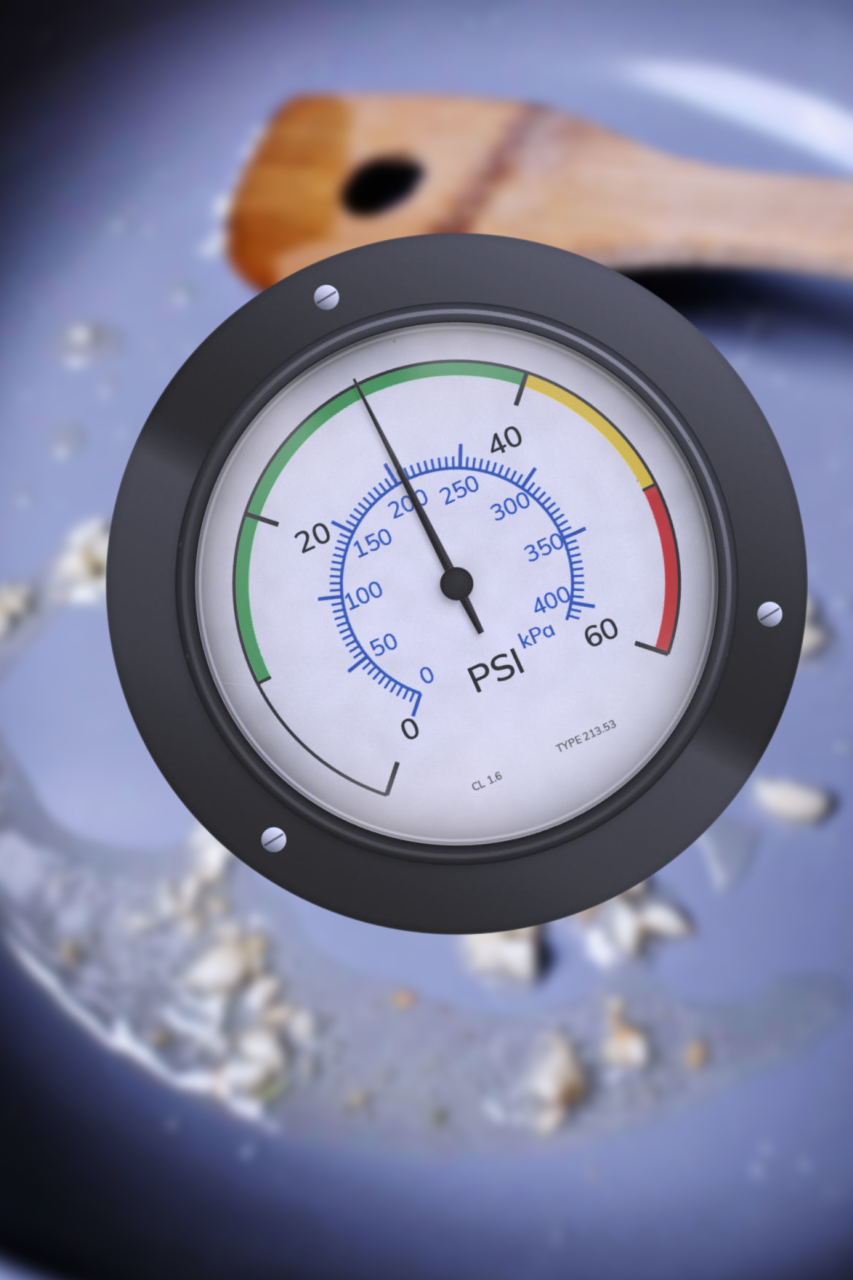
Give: 30,psi
